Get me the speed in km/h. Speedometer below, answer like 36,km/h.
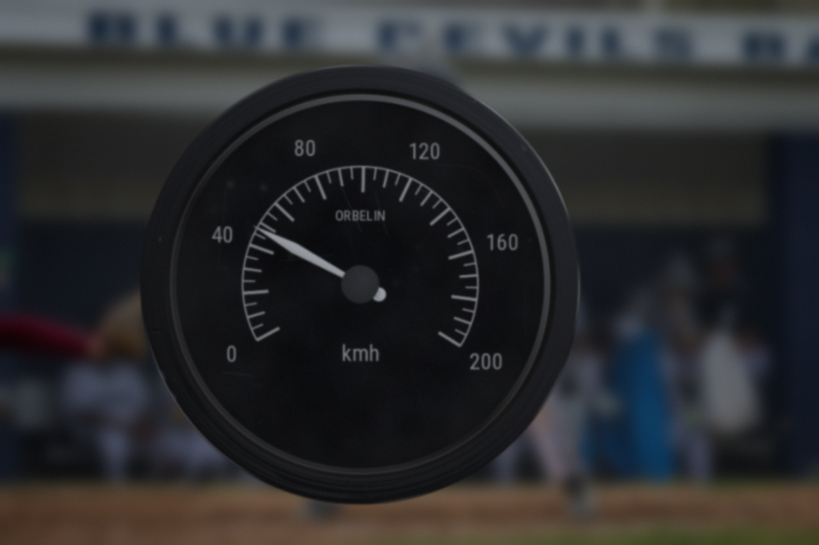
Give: 47.5,km/h
